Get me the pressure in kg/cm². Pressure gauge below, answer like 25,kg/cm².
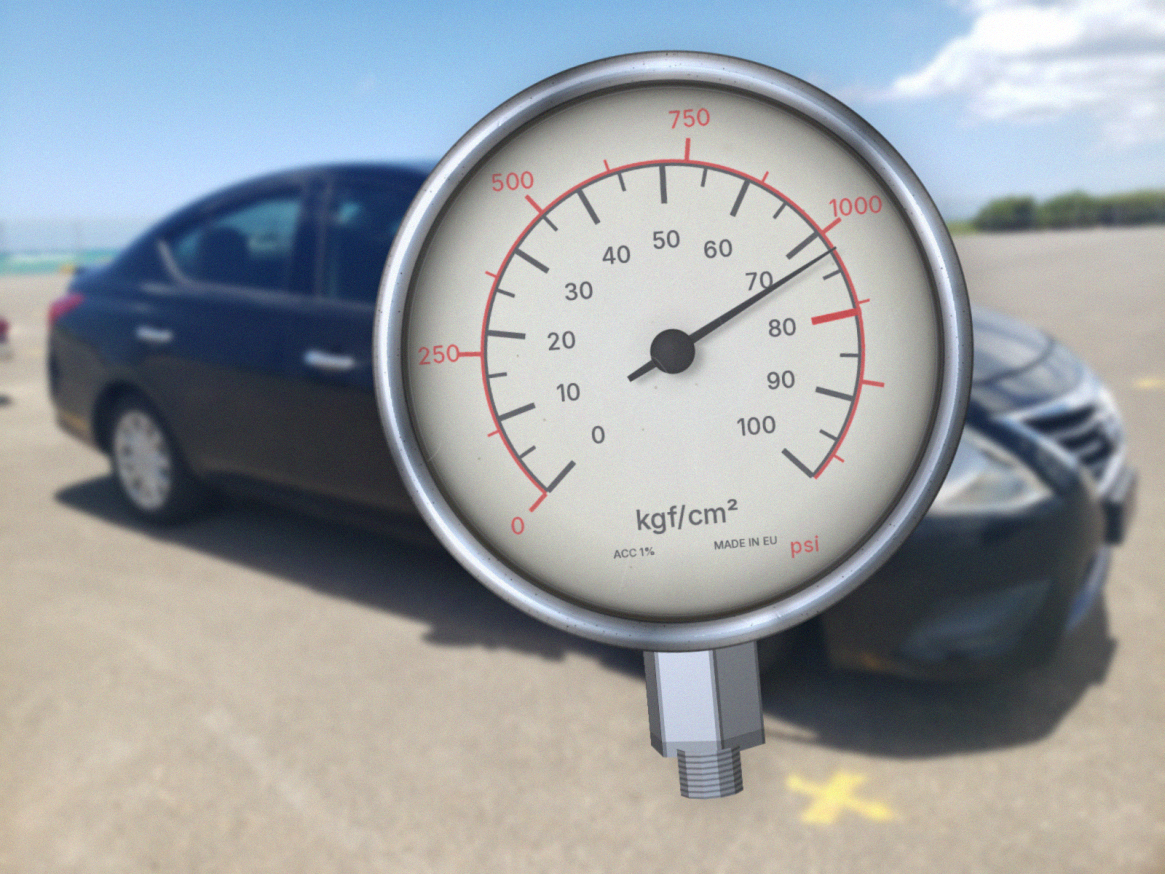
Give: 72.5,kg/cm²
